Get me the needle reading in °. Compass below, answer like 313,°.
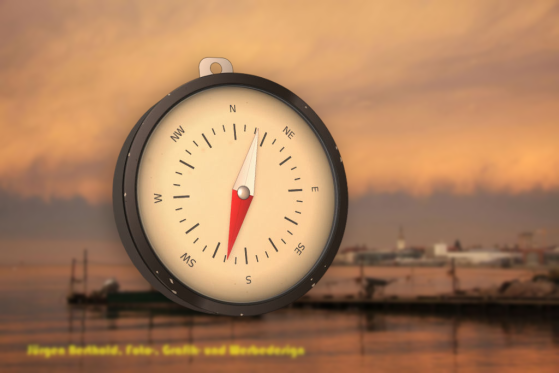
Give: 200,°
